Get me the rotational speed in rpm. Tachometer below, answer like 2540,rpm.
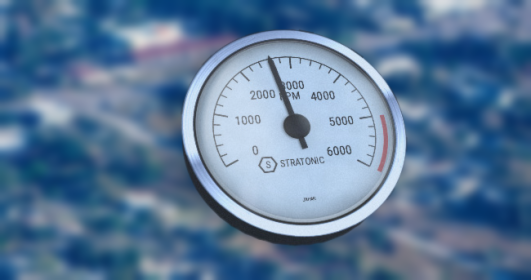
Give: 2600,rpm
